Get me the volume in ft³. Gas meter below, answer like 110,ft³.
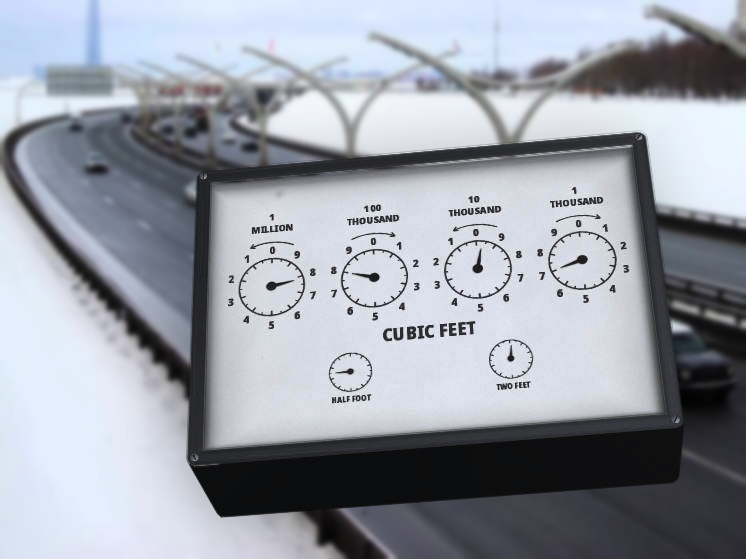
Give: 779700,ft³
